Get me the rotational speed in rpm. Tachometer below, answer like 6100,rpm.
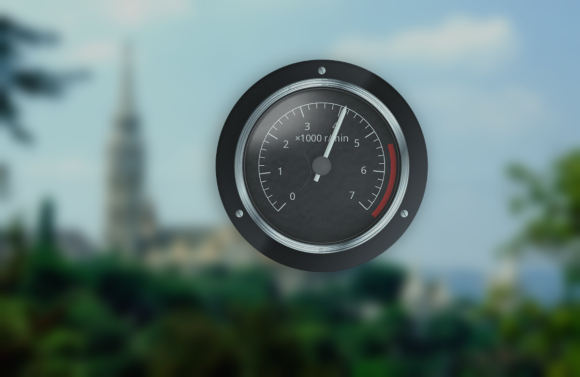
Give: 4100,rpm
